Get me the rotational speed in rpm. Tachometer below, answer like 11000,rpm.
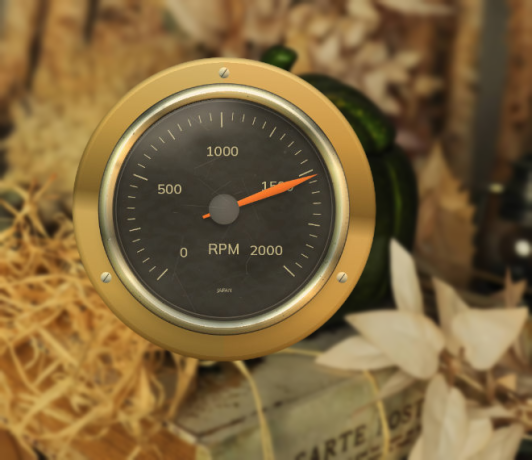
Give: 1525,rpm
